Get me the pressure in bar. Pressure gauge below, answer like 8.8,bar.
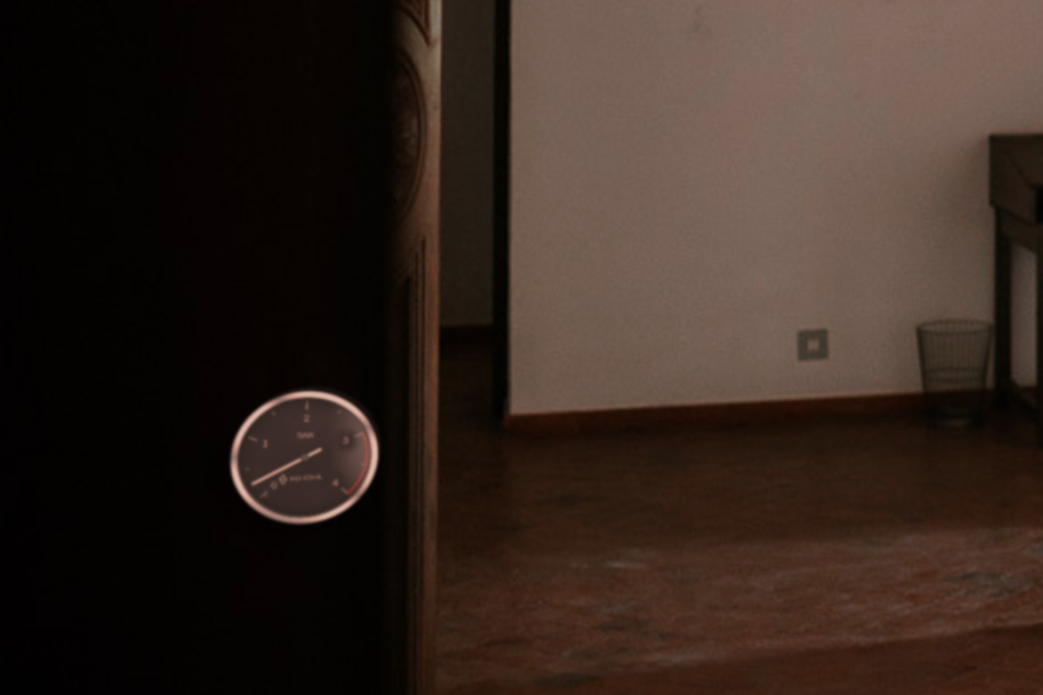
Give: 0.25,bar
